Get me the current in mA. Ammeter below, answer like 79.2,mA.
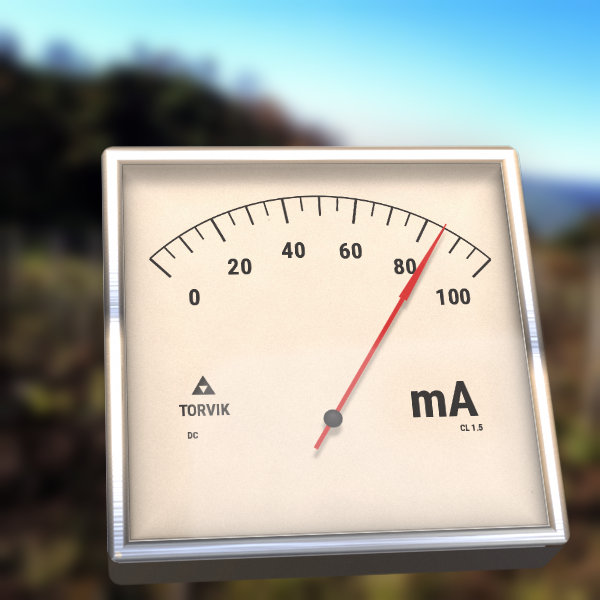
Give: 85,mA
